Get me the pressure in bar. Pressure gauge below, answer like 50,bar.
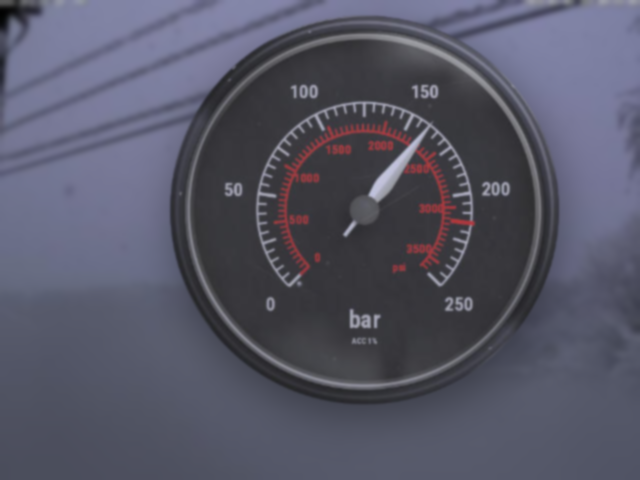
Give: 160,bar
